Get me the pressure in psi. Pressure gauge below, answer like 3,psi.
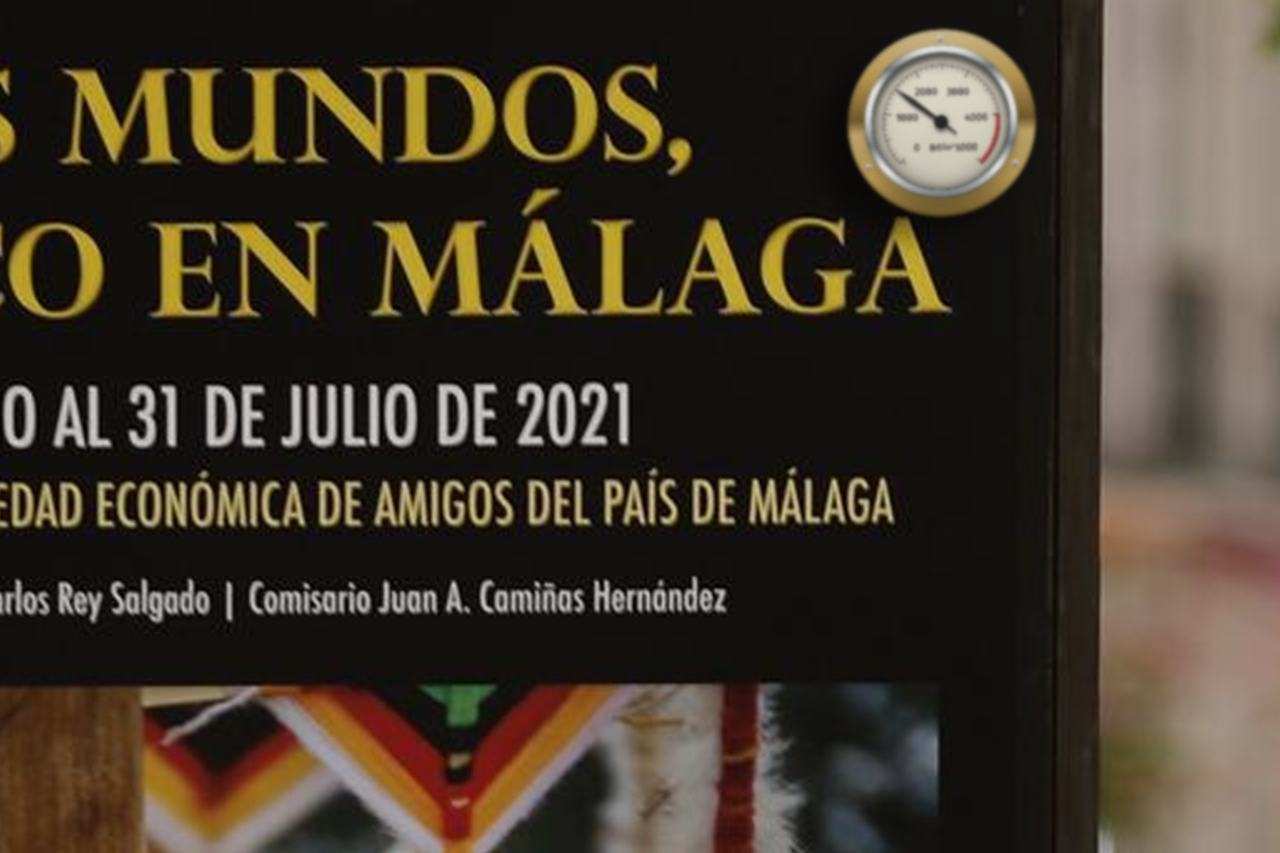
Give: 1500,psi
